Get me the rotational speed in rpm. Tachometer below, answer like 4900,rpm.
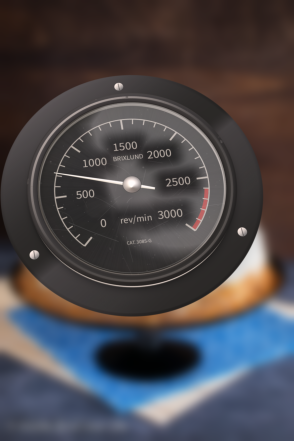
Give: 700,rpm
